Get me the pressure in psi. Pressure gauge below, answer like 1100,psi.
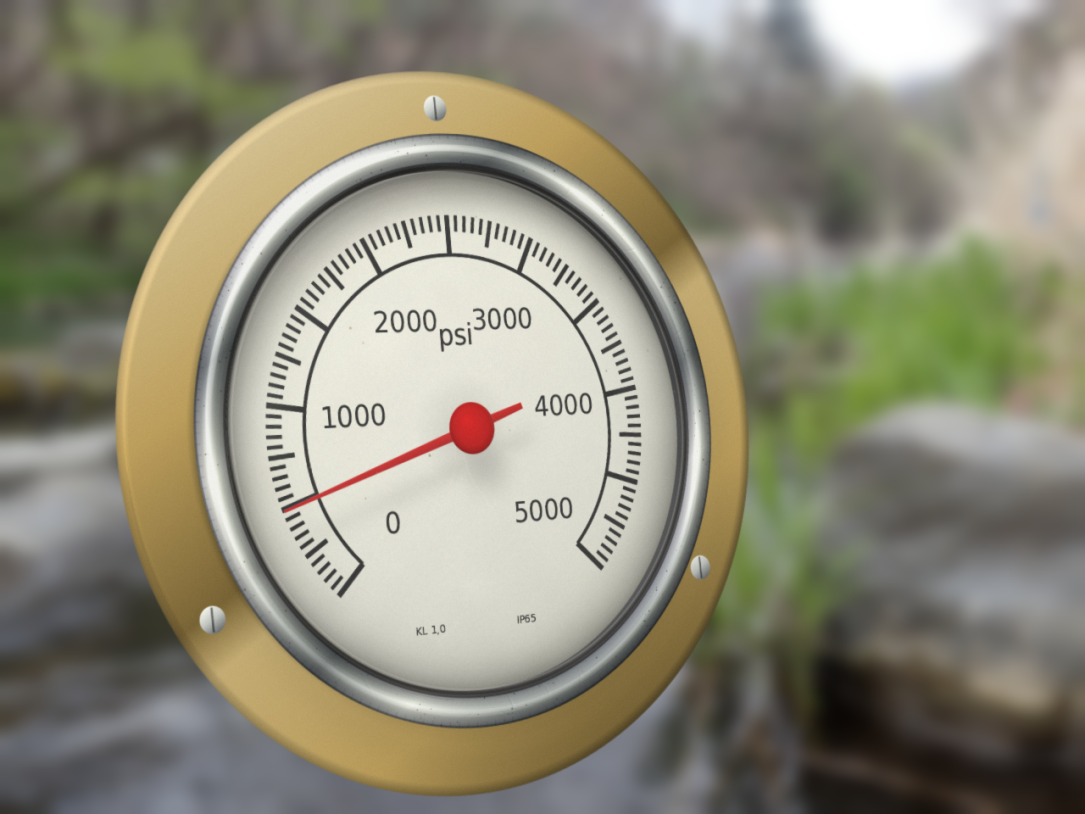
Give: 500,psi
